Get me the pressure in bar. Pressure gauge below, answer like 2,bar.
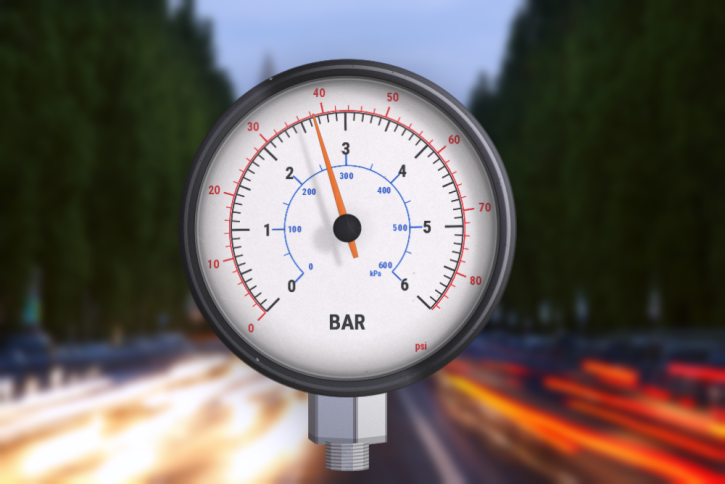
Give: 2.65,bar
